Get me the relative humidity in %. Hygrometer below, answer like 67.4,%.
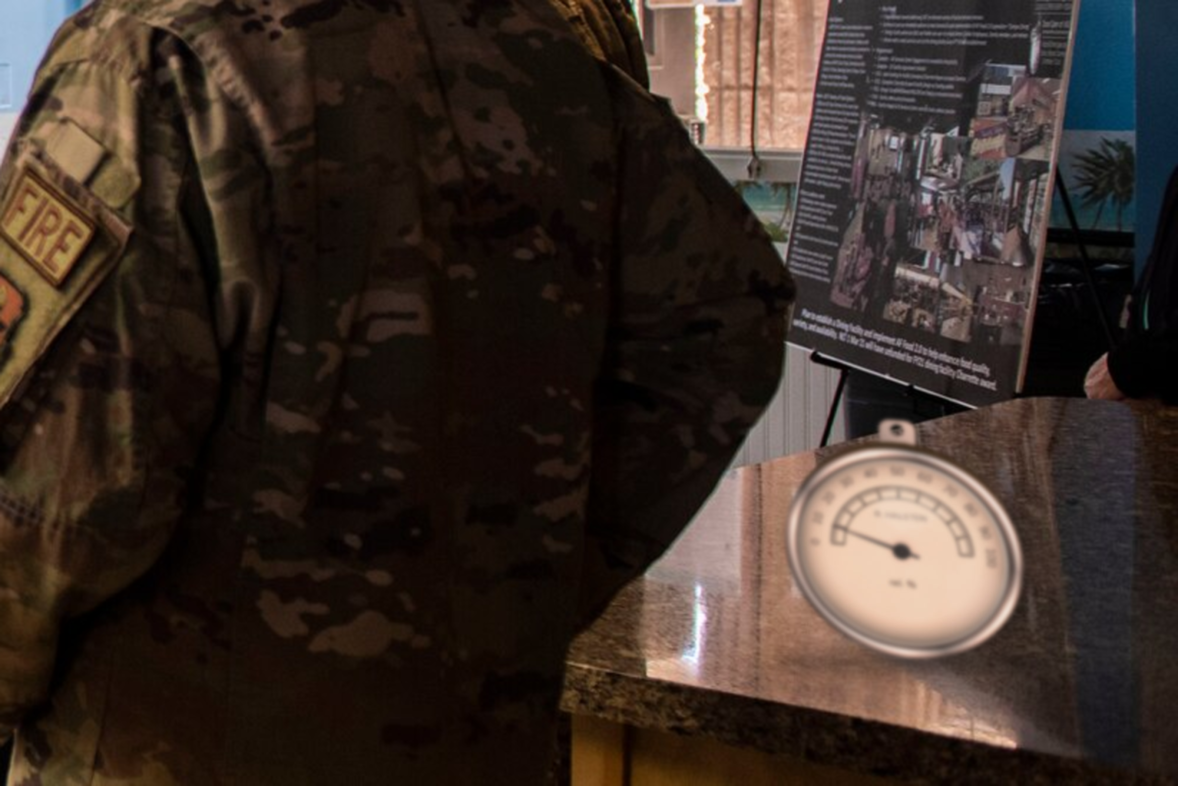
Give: 10,%
